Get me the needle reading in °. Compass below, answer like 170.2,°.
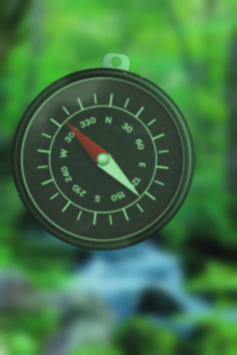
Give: 307.5,°
